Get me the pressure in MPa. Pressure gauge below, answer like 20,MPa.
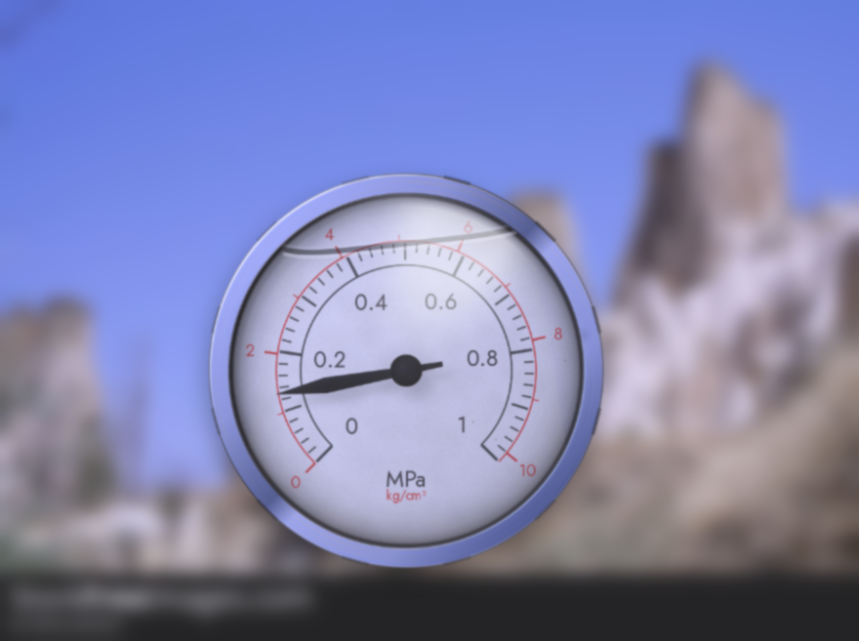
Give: 0.13,MPa
